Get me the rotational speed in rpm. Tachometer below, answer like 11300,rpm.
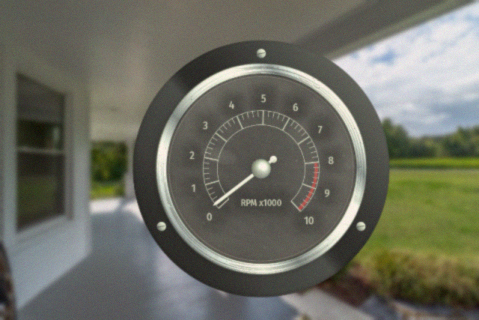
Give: 200,rpm
